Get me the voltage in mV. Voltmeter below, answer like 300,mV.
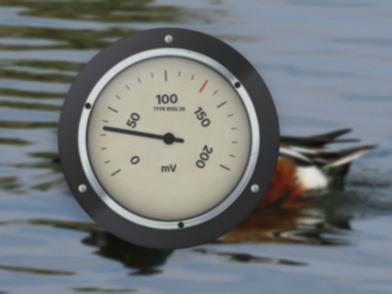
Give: 35,mV
